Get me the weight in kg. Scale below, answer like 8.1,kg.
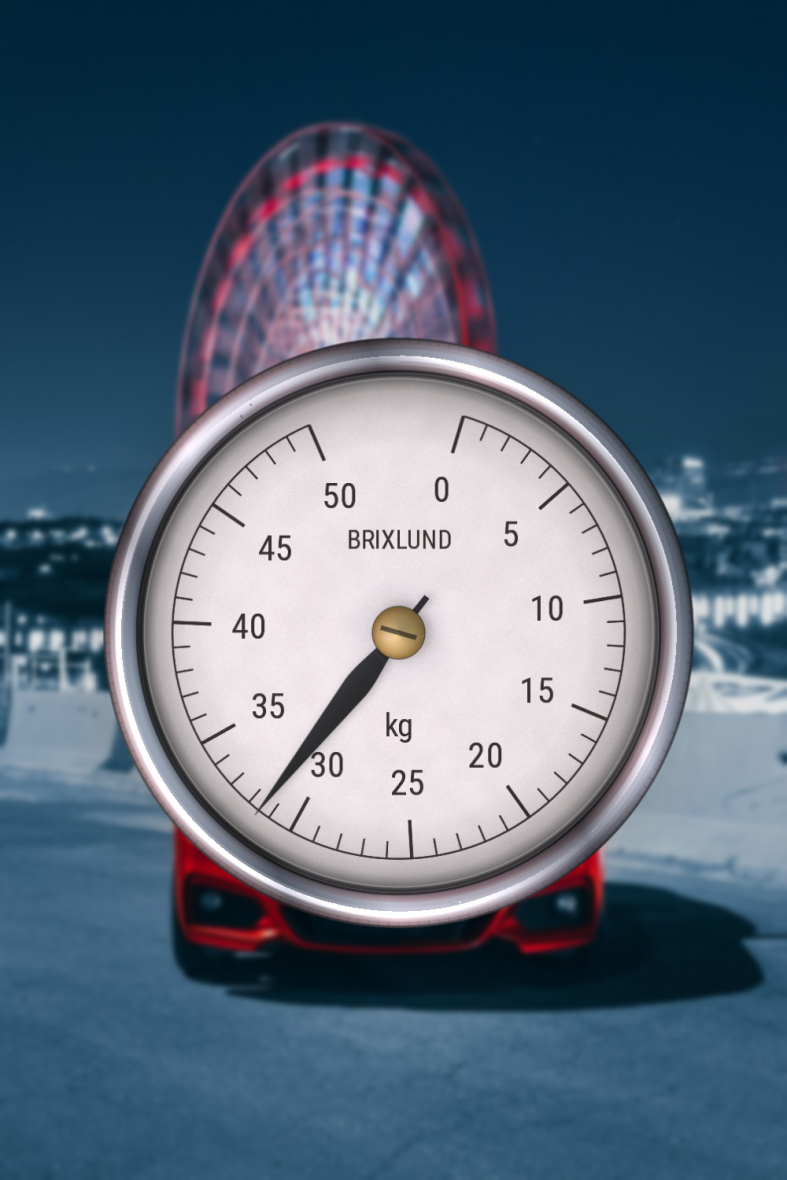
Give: 31.5,kg
